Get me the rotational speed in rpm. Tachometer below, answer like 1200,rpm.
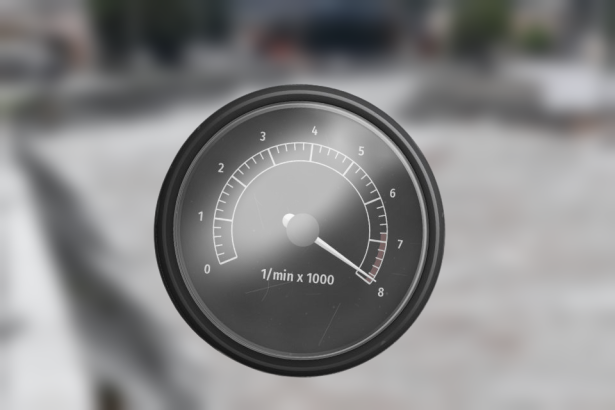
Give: 7900,rpm
